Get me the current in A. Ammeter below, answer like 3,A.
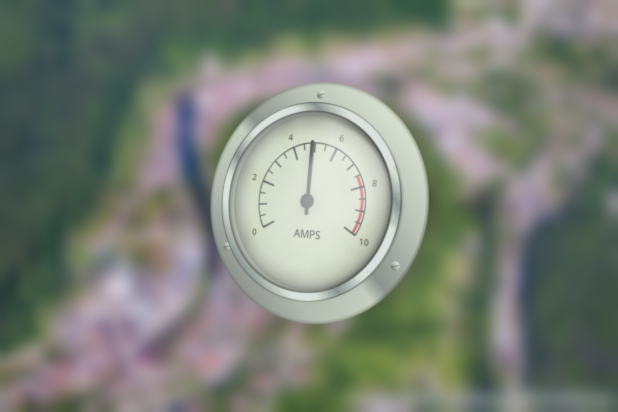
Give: 5,A
